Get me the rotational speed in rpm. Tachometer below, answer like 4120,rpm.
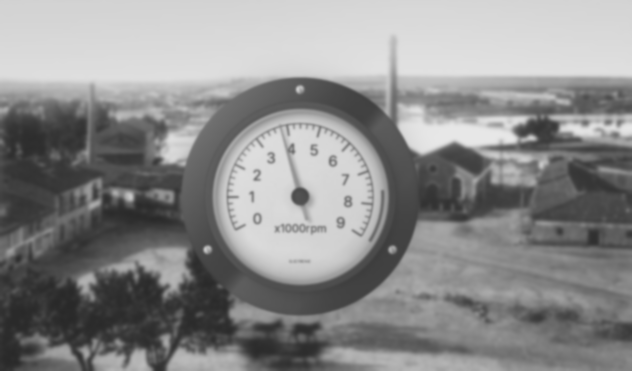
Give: 3800,rpm
